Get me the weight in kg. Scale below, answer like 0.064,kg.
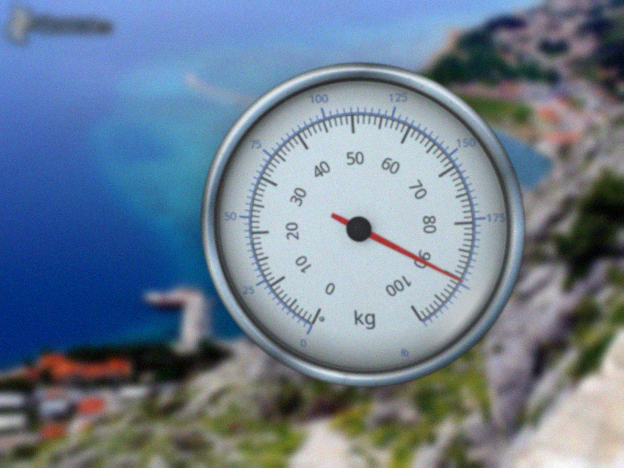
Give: 90,kg
